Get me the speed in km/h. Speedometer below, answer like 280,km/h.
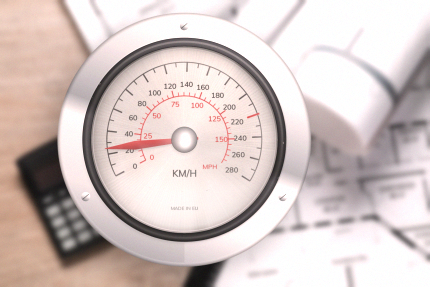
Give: 25,km/h
